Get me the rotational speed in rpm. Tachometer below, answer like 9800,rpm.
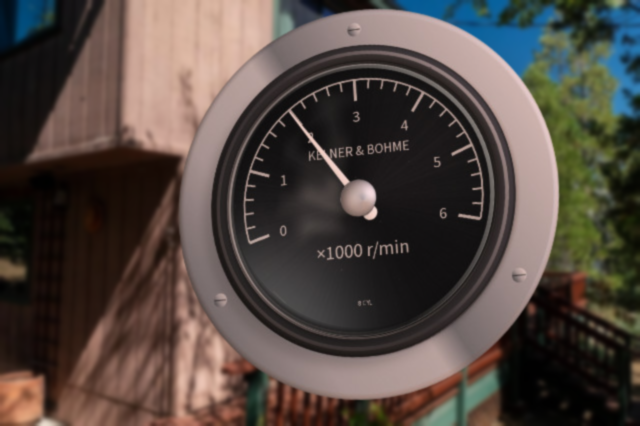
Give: 2000,rpm
